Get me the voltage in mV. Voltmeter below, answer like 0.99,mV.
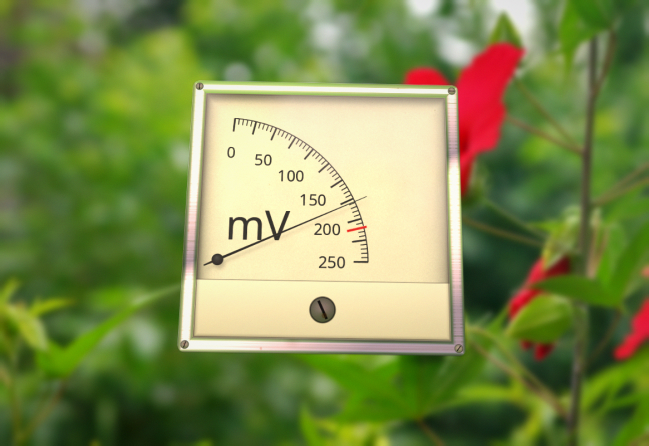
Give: 180,mV
